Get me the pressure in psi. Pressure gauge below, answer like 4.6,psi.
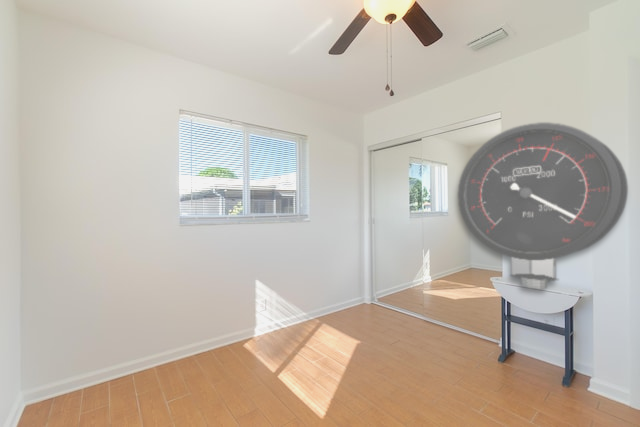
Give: 2900,psi
